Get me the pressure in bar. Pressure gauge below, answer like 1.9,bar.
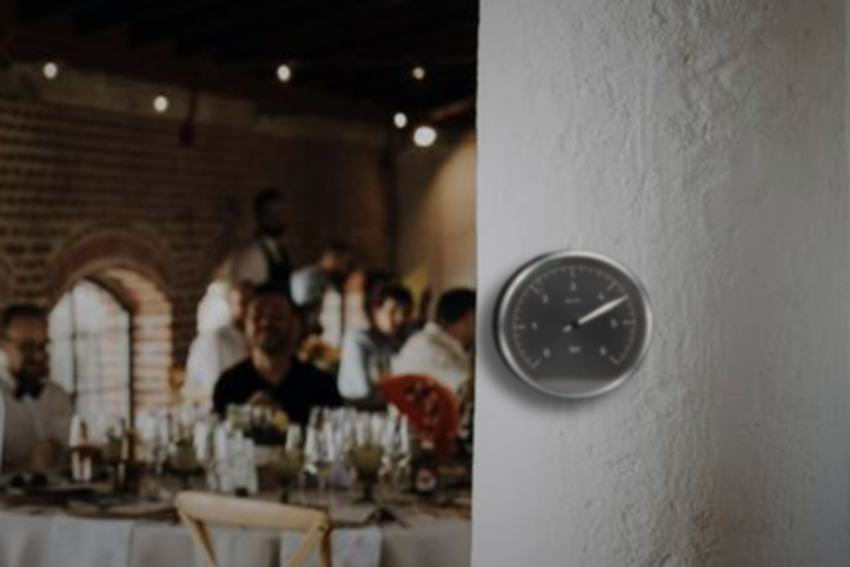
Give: 4.4,bar
